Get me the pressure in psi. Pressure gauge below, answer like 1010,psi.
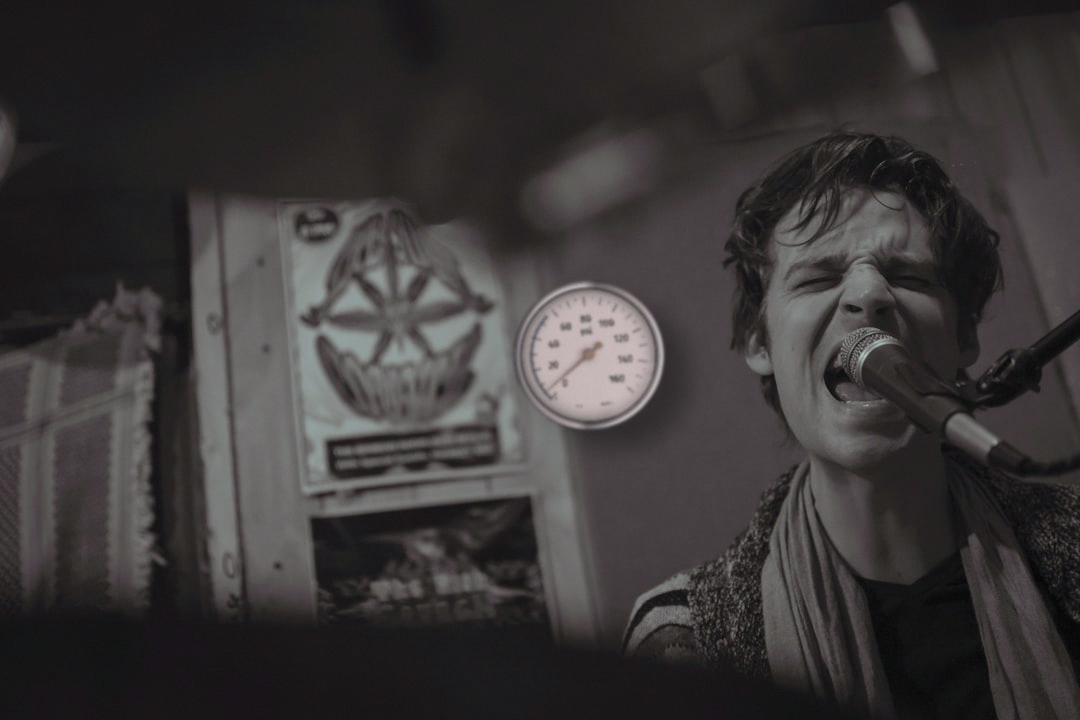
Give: 5,psi
